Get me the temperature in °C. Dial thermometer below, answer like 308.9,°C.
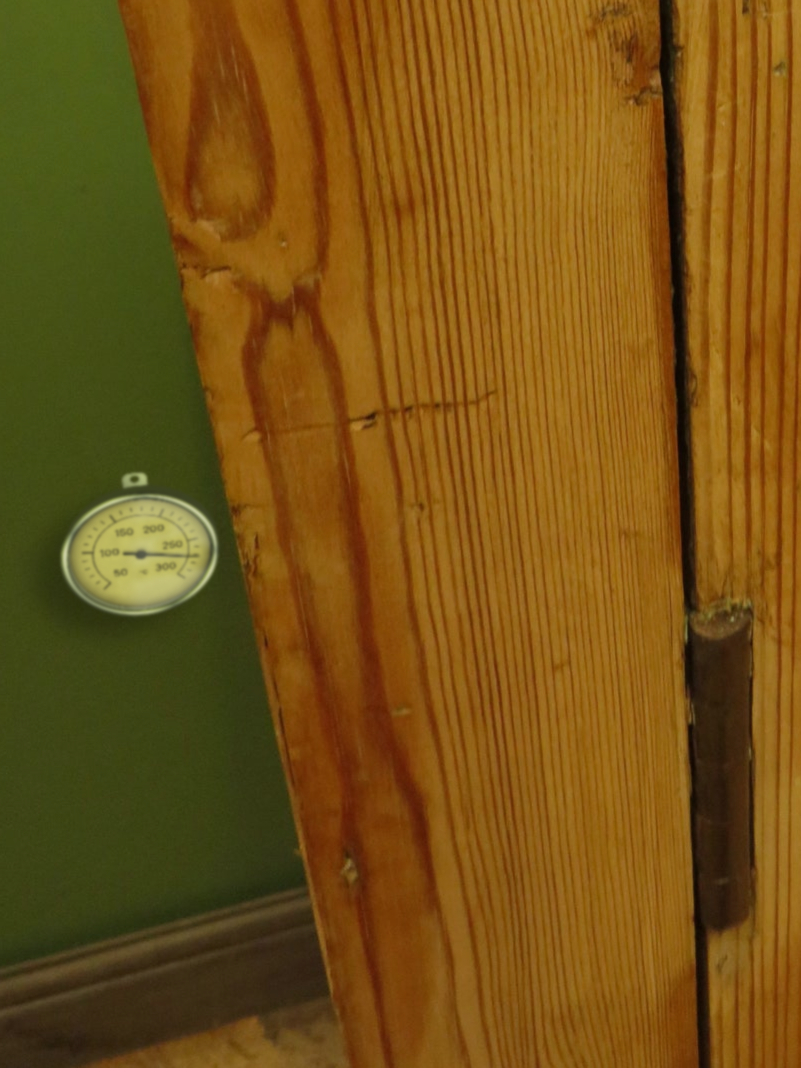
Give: 270,°C
